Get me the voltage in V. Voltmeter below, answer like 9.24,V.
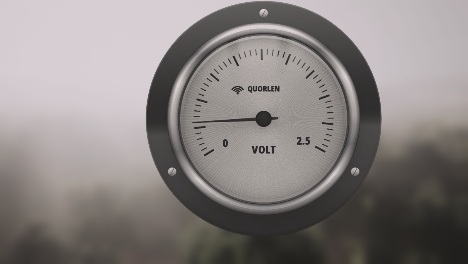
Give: 0.3,V
